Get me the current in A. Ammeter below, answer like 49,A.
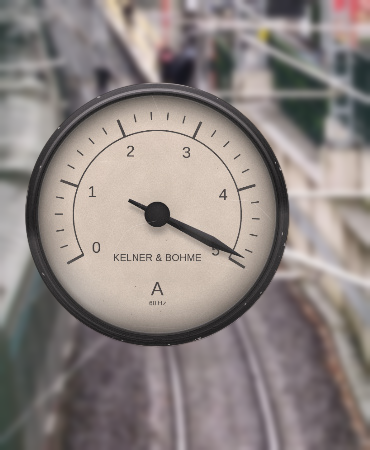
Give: 4.9,A
